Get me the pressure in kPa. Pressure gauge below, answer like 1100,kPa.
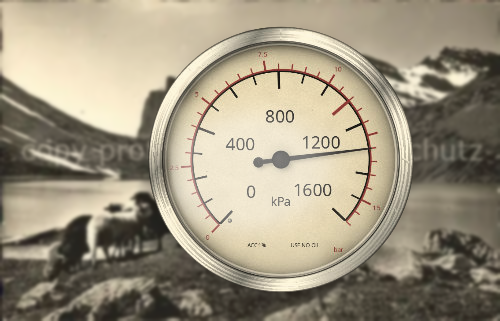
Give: 1300,kPa
